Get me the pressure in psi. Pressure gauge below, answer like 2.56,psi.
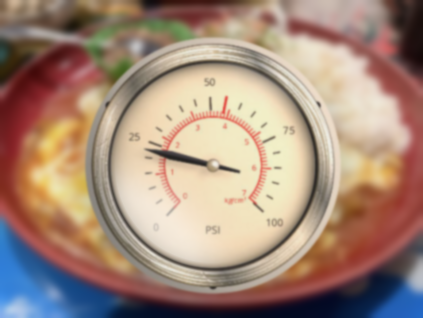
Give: 22.5,psi
